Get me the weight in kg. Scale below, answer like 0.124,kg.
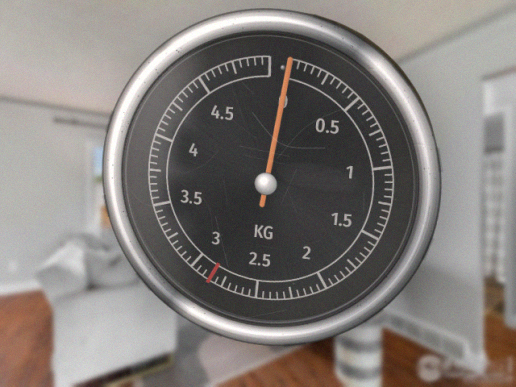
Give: 0,kg
